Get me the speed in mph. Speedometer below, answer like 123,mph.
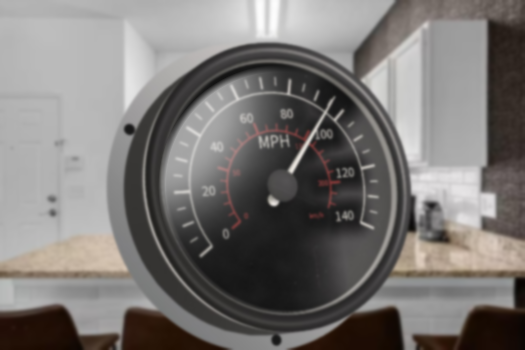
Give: 95,mph
